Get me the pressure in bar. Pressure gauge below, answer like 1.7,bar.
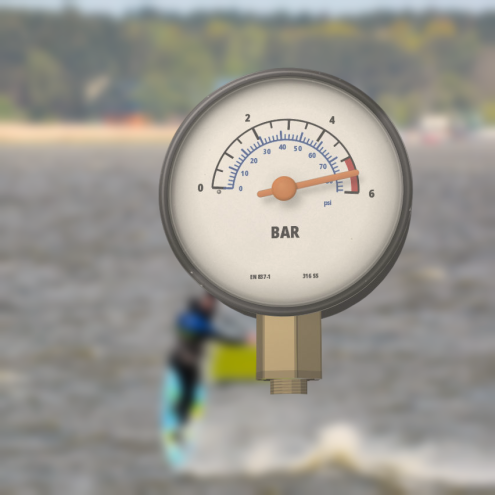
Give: 5.5,bar
